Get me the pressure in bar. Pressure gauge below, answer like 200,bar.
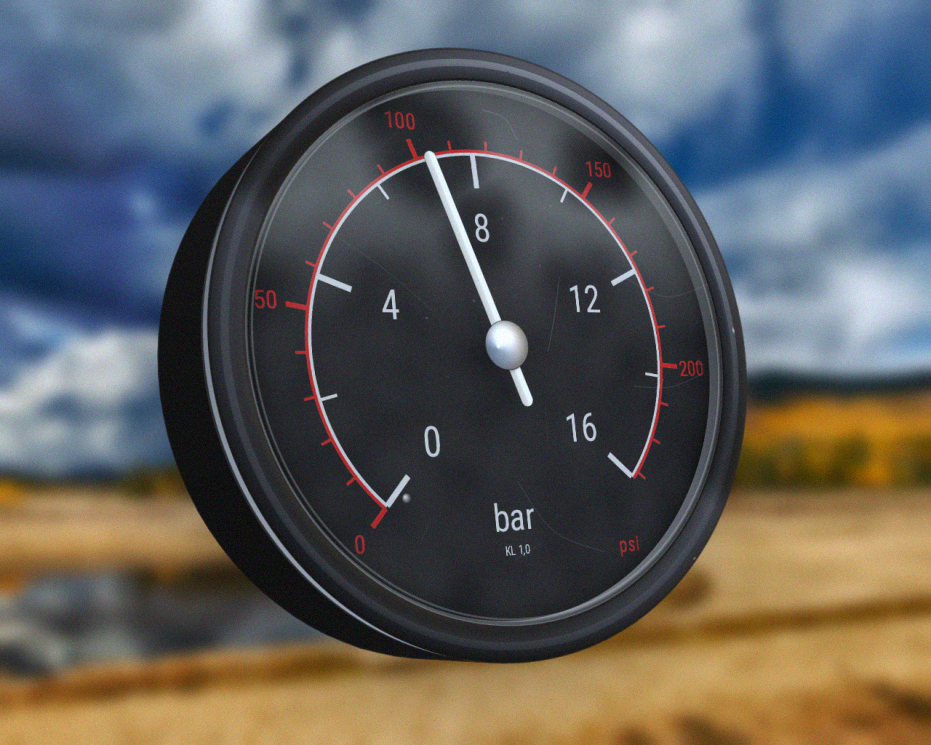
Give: 7,bar
